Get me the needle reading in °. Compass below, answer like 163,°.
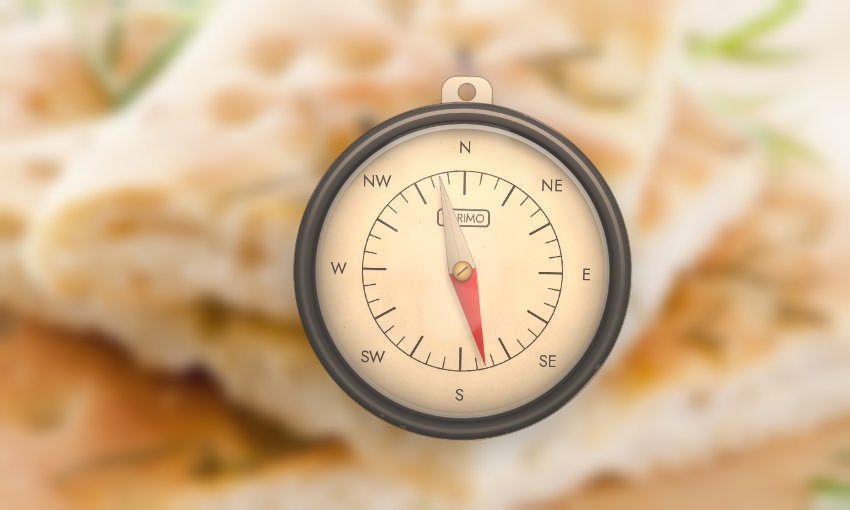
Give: 165,°
